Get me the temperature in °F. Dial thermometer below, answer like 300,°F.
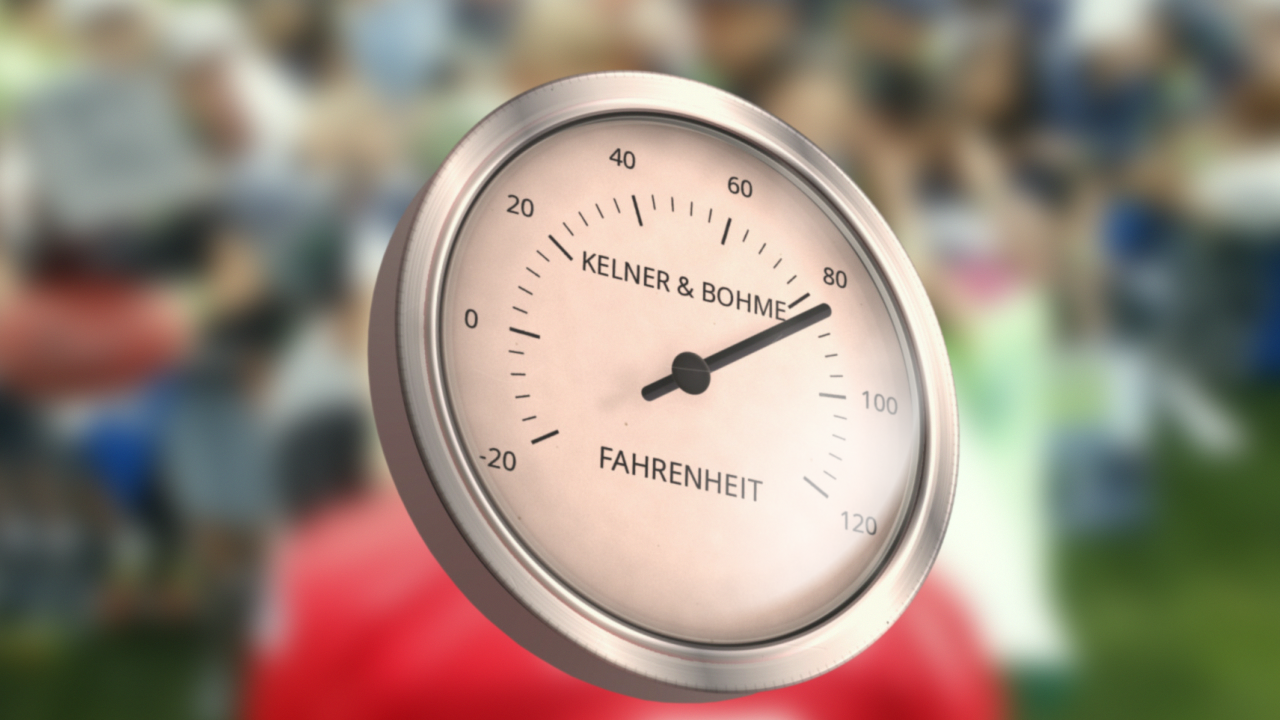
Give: 84,°F
